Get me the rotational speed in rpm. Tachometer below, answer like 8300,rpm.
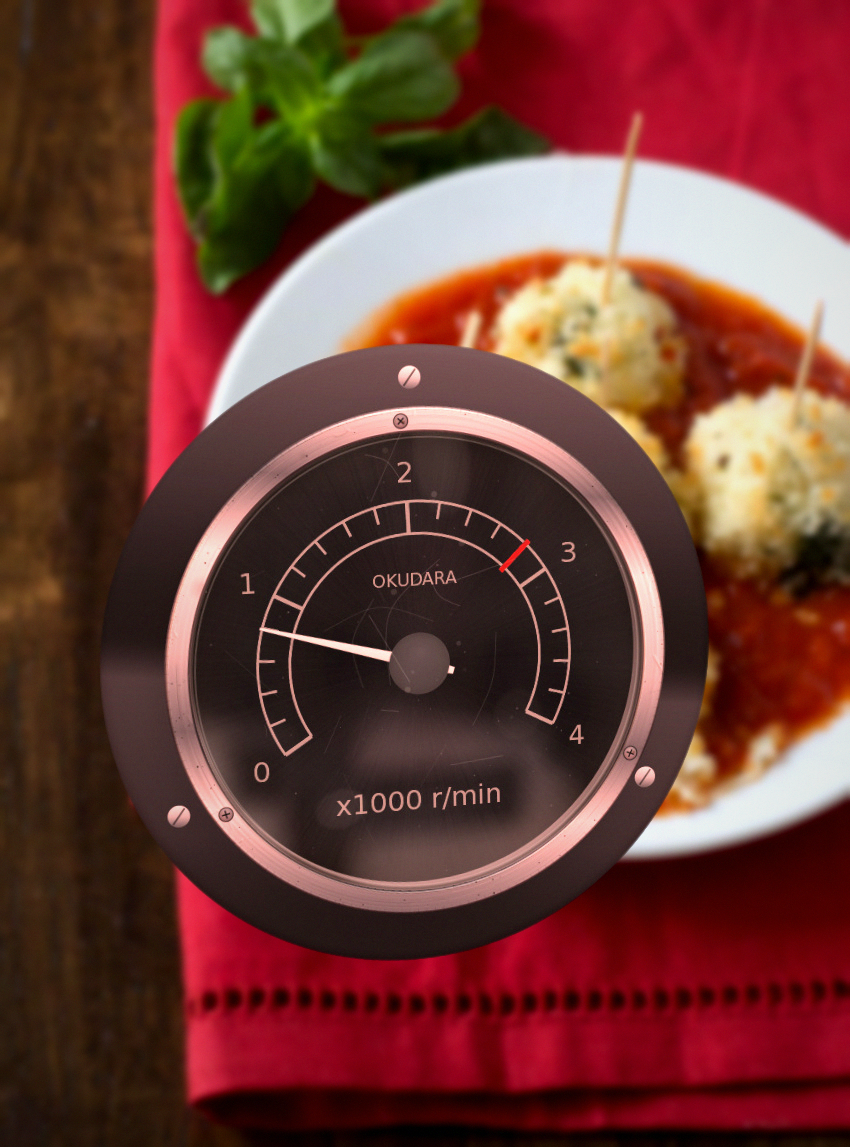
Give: 800,rpm
